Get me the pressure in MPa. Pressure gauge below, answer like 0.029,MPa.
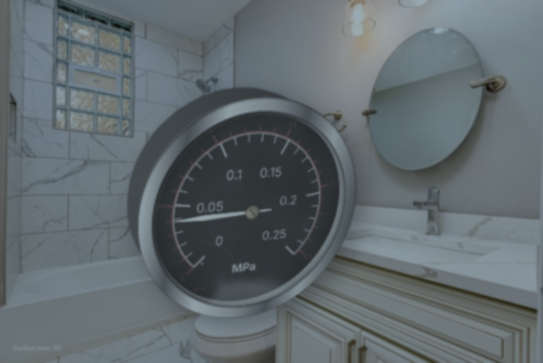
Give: 0.04,MPa
